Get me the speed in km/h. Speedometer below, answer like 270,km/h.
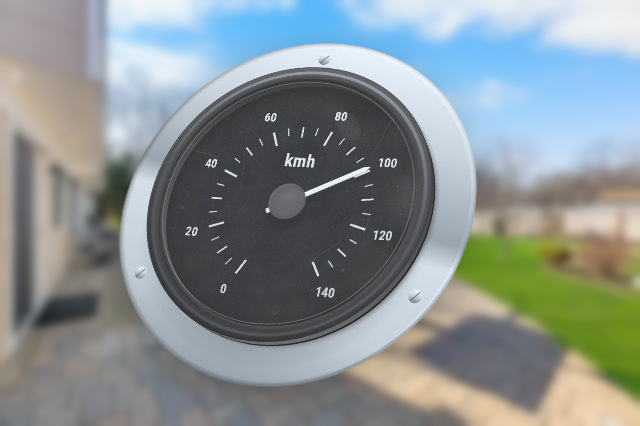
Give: 100,km/h
